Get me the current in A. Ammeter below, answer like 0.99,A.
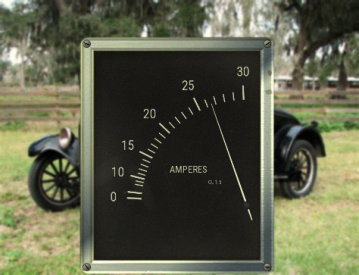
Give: 26.5,A
